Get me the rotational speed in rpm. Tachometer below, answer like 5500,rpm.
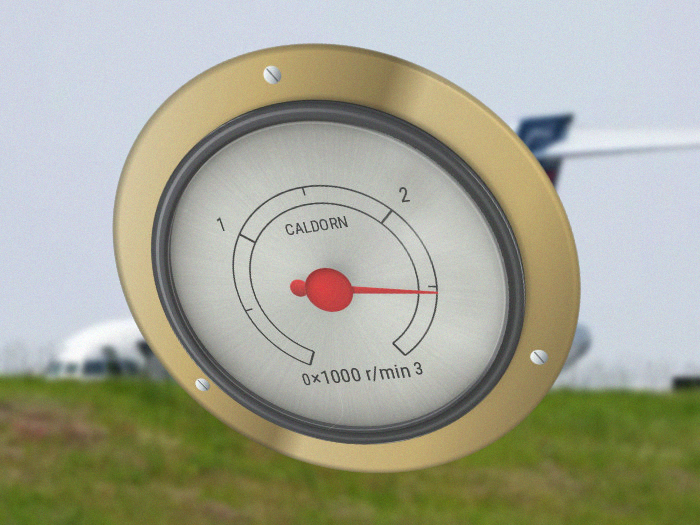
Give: 2500,rpm
